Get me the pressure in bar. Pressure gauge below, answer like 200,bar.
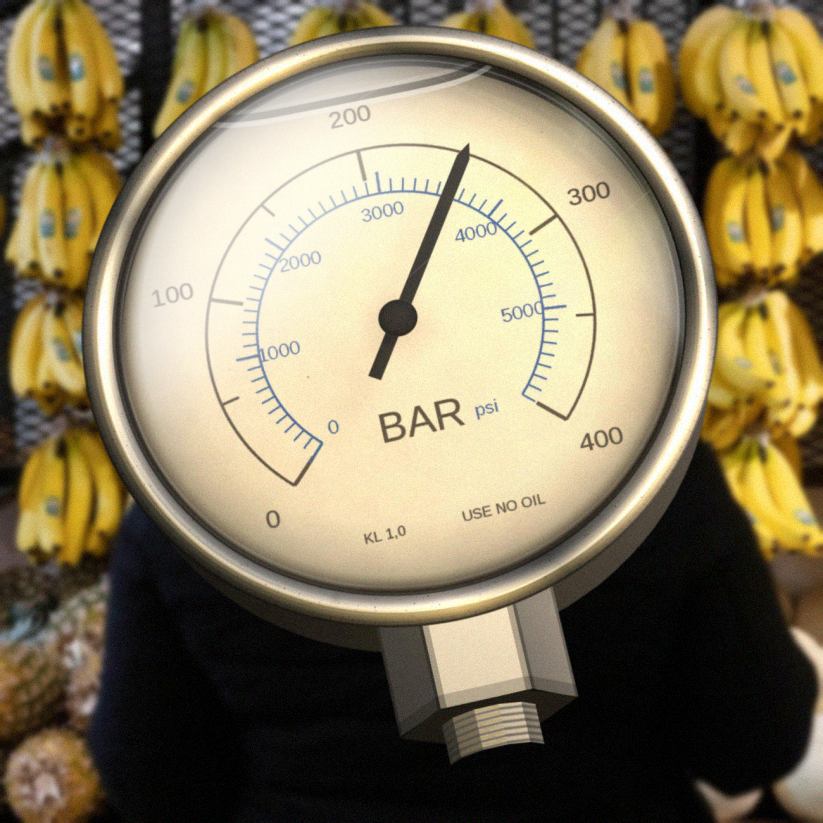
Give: 250,bar
